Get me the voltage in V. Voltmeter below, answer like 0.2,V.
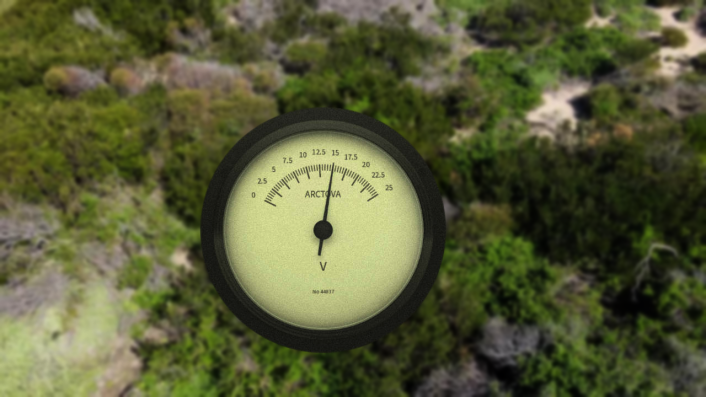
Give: 15,V
